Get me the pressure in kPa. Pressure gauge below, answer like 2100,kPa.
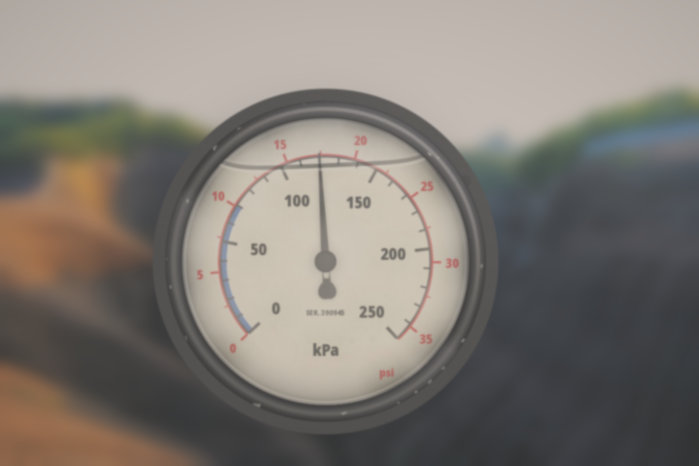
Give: 120,kPa
